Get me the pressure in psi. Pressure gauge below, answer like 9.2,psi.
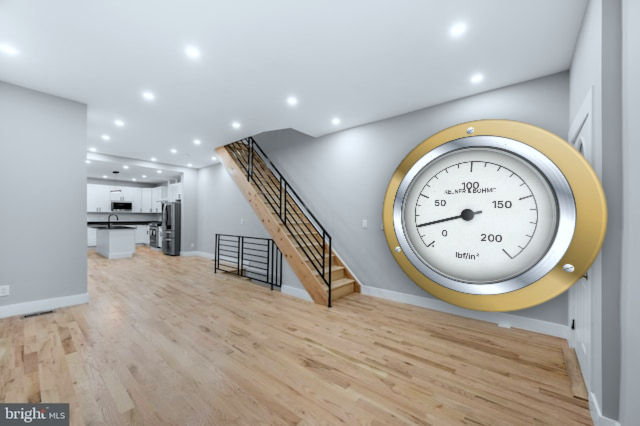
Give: 20,psi
